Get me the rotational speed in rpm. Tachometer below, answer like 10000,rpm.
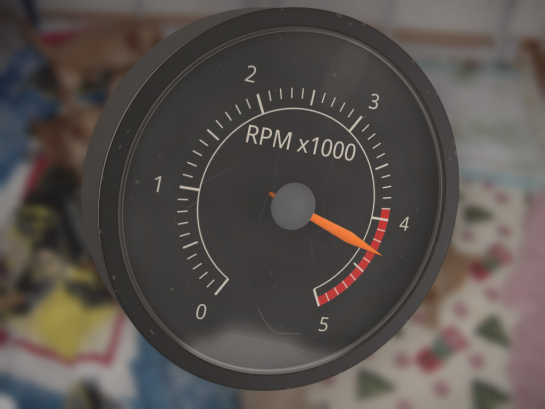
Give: 4300,rpm
